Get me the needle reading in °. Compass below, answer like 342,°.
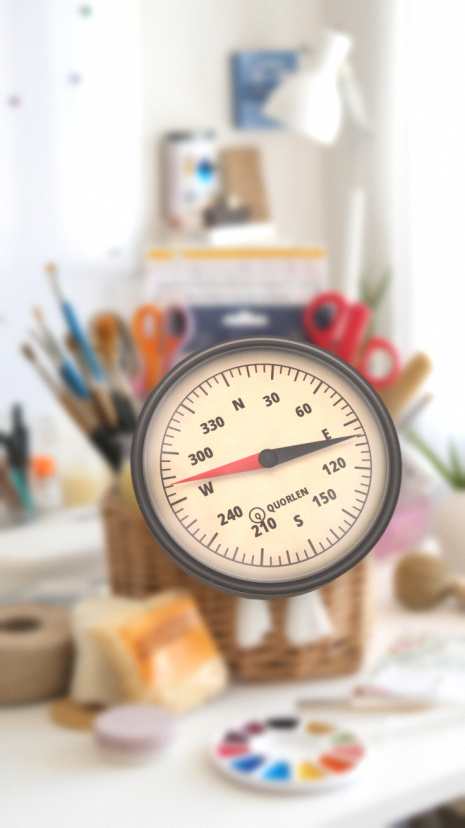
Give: 280,°
